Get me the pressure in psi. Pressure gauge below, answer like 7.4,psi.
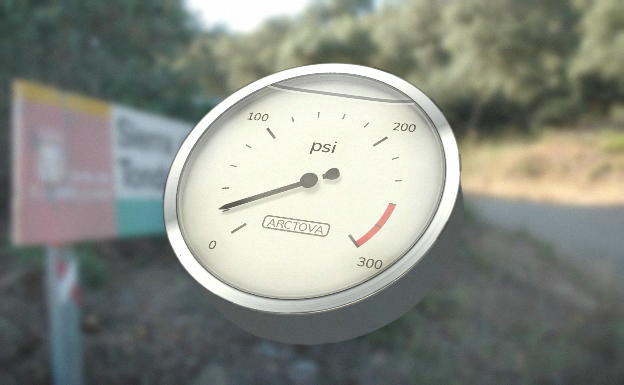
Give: 20,psi
